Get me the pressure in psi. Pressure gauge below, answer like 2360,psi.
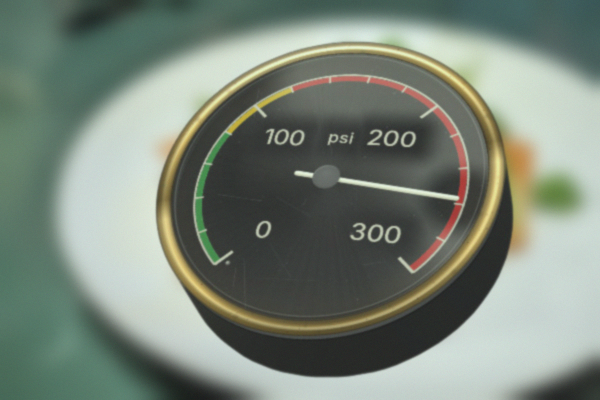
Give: 260,psi
